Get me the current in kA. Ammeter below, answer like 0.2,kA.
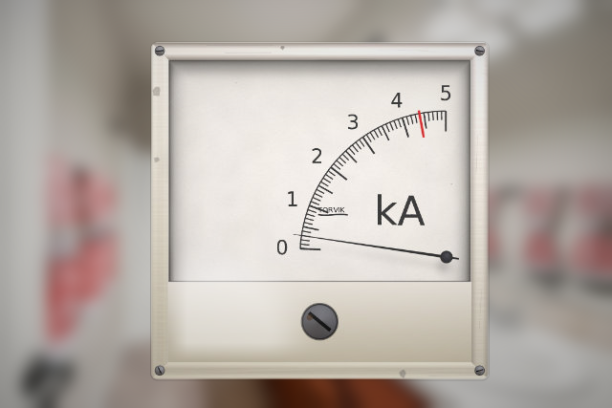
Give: 0.3,kA
